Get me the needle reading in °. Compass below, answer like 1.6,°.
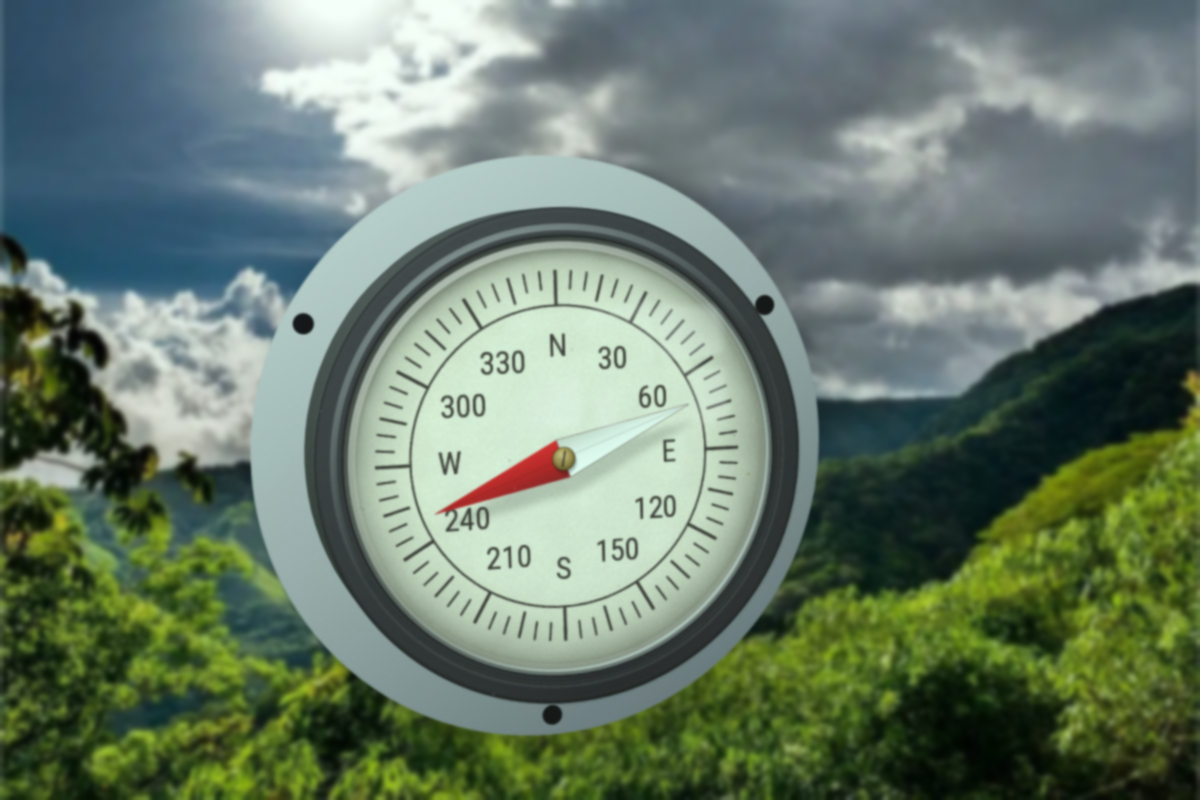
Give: 250,°
